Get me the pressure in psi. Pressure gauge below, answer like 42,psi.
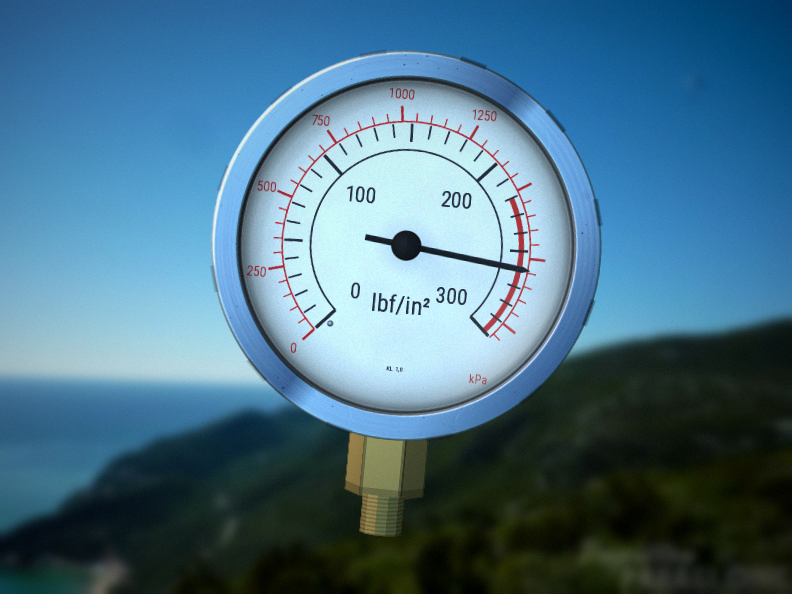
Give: 260,psi
